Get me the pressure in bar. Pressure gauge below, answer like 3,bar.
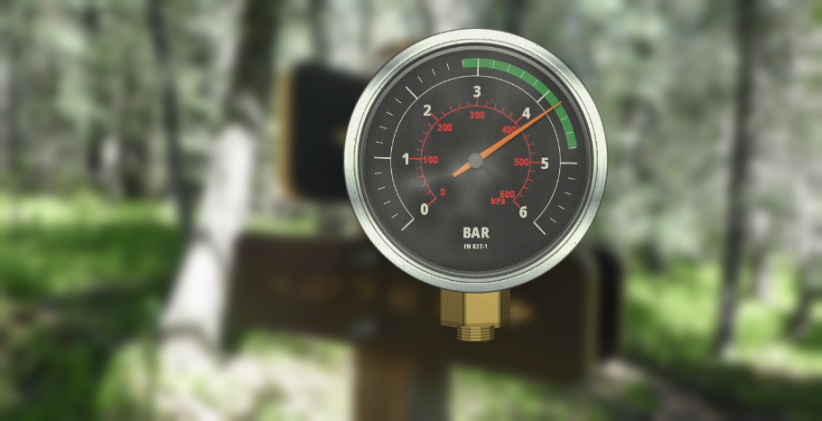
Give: 4.2,bar
